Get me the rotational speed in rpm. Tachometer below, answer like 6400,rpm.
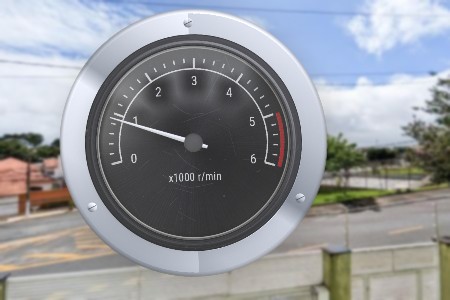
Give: 900,rpm
